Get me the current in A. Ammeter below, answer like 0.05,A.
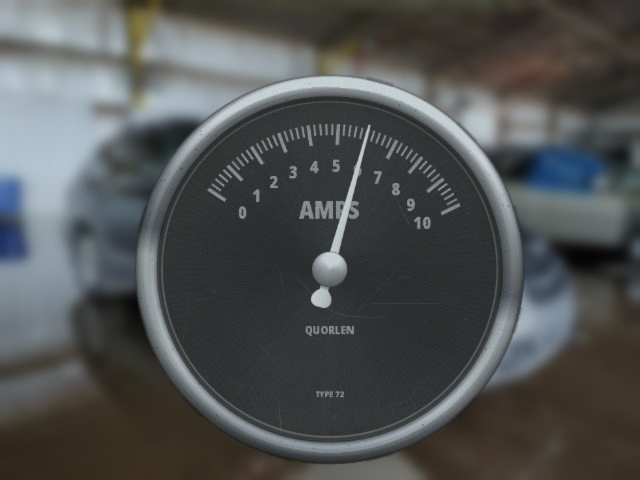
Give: 6,A
